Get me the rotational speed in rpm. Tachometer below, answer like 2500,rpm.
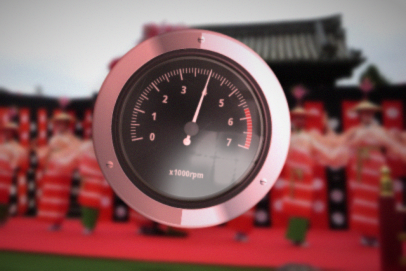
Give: 4000,rpm
